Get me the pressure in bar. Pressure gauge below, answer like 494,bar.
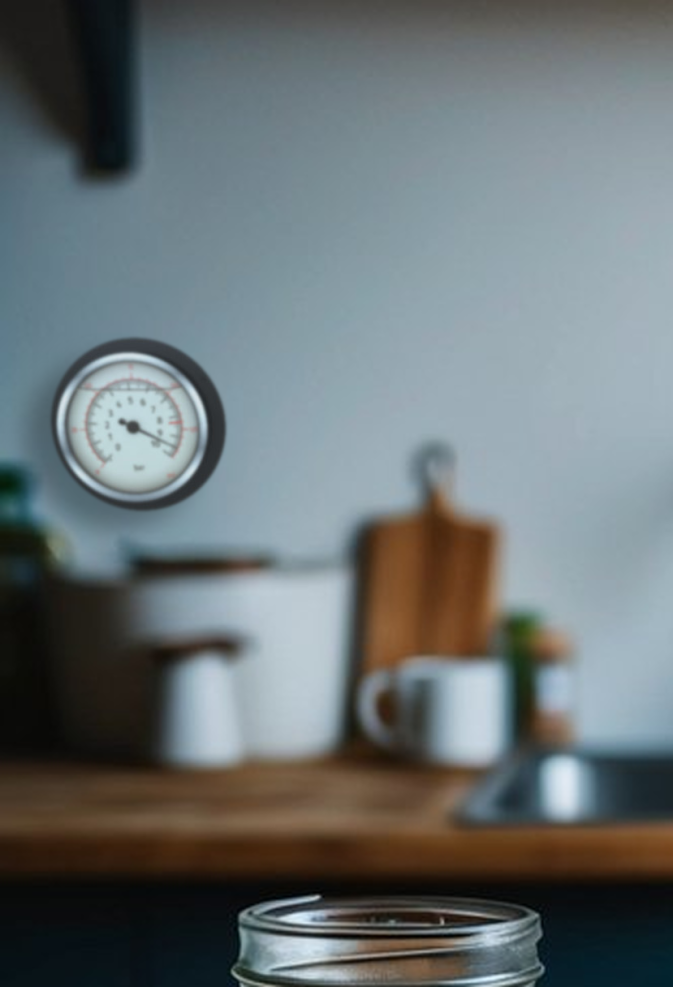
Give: 9.5,bar
